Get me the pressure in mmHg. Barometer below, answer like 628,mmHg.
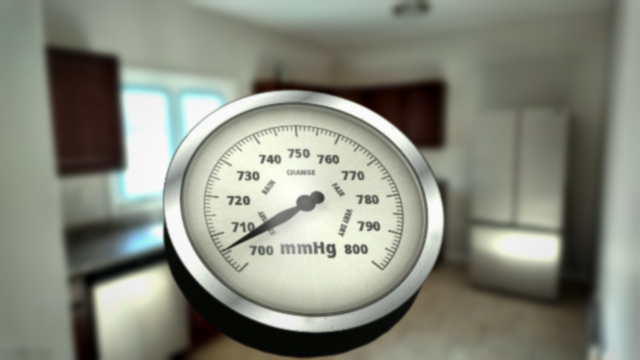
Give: 705,mmHg
